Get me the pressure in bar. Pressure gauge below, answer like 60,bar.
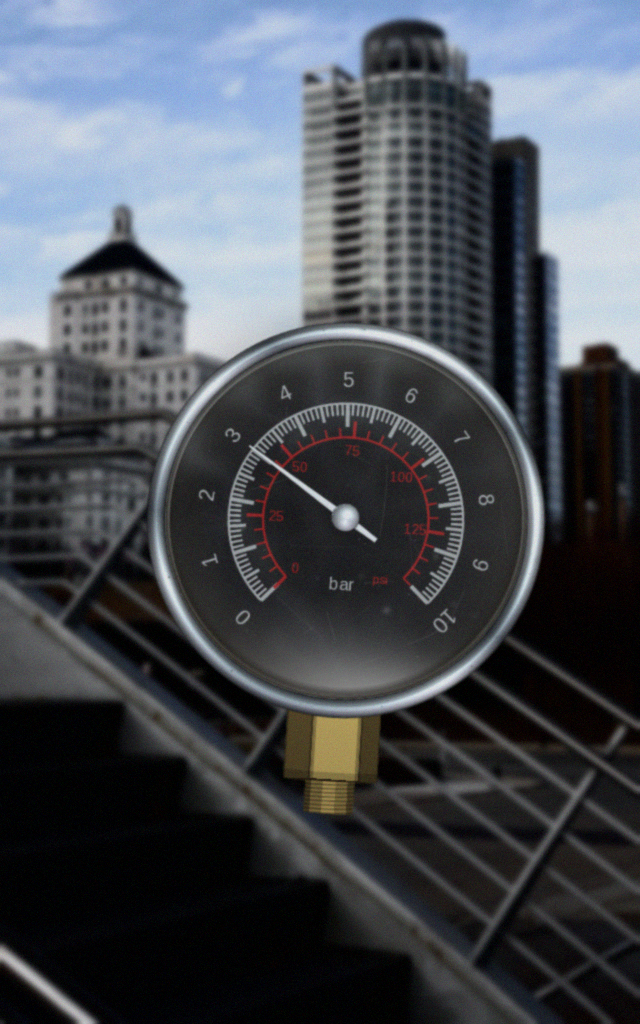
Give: 3,bar
